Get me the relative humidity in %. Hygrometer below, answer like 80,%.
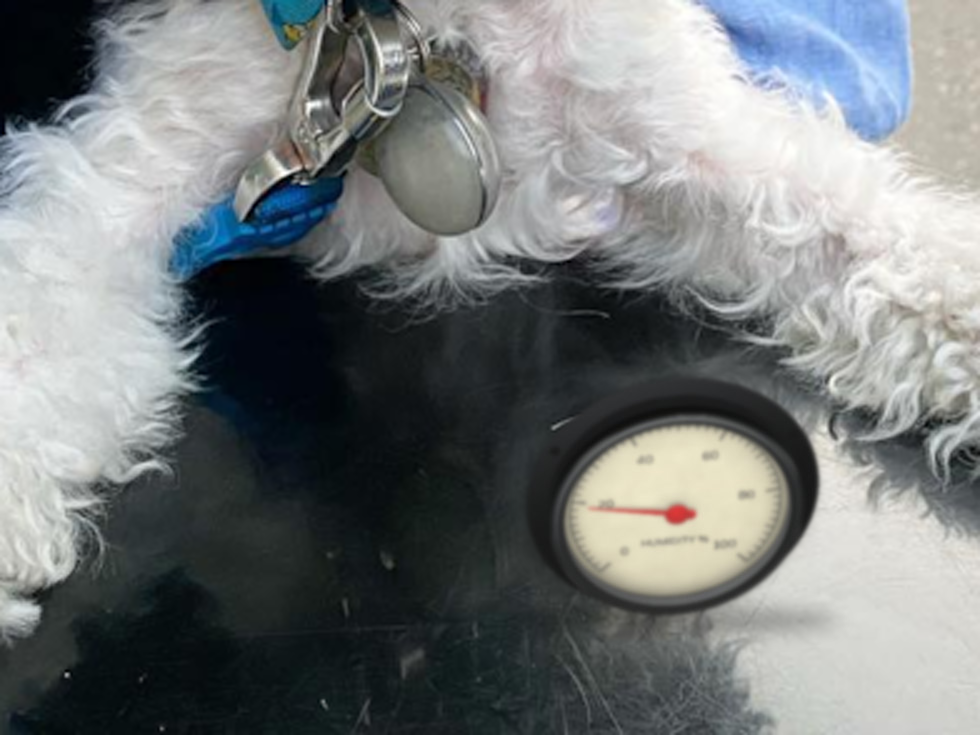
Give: 20,%
